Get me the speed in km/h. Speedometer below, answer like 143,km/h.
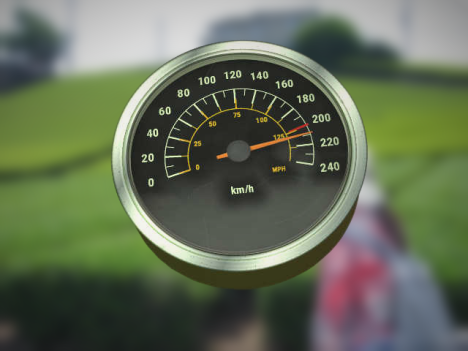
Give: 210,km/h
